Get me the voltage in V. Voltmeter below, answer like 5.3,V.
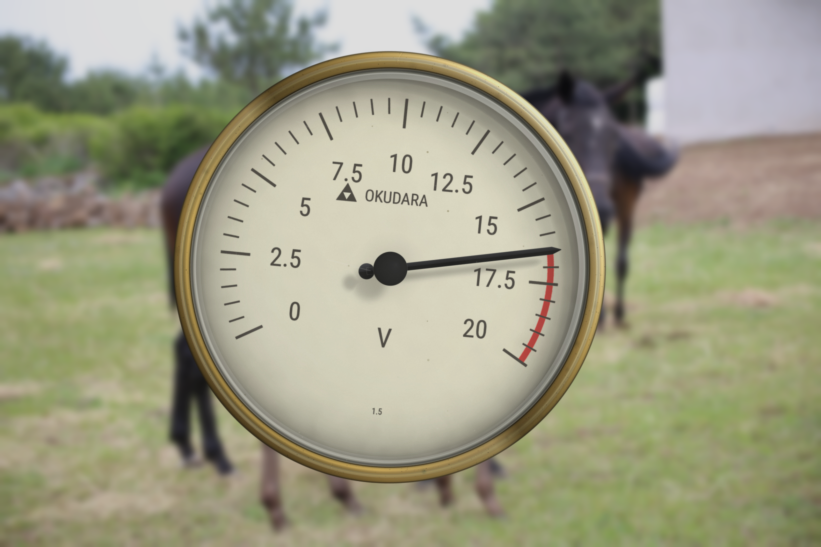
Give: 16.5,V
